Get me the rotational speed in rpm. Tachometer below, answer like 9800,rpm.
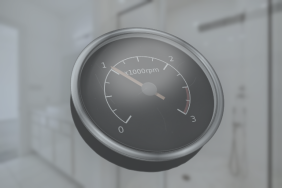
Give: 1000,rpm
